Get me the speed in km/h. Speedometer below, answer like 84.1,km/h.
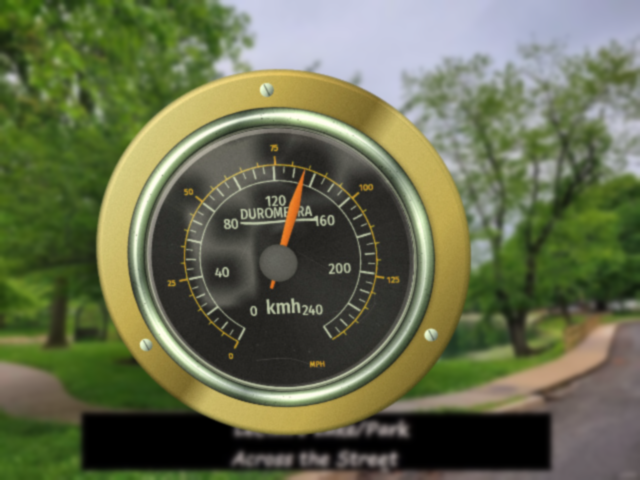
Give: 135,km/h
